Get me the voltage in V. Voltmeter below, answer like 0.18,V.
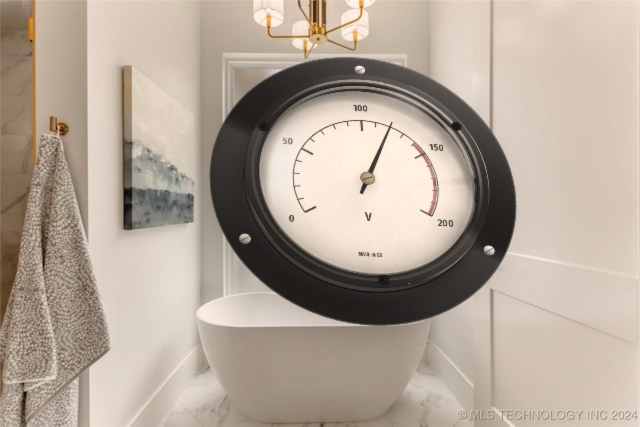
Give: 120,V
